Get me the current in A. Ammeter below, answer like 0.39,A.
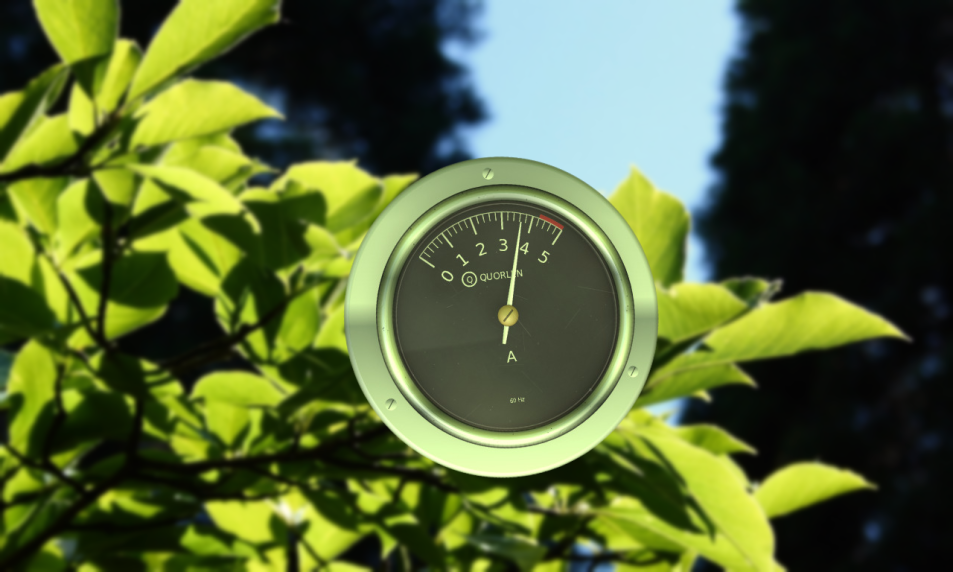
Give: 3.6,A
